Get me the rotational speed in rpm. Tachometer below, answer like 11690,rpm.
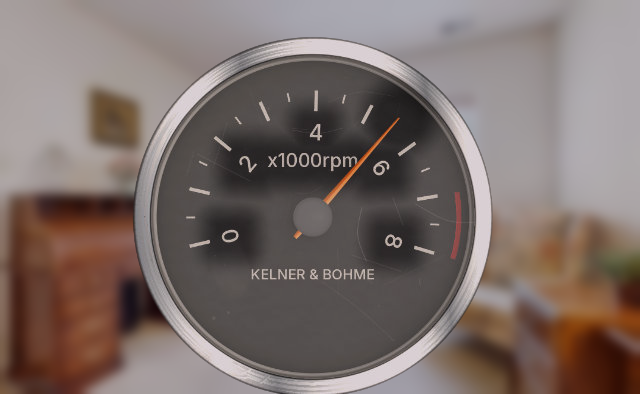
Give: 5500,rpm
